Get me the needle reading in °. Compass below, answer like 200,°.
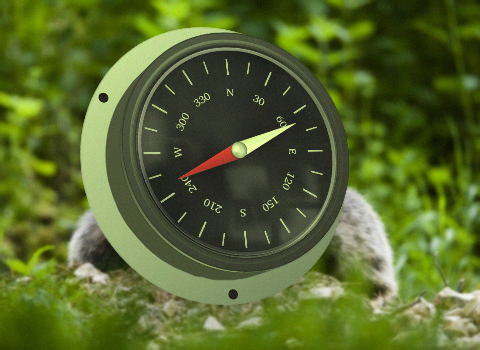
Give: 247.5,°
